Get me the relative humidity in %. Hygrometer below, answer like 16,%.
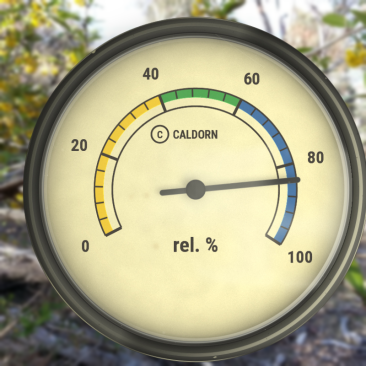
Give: 84,%
